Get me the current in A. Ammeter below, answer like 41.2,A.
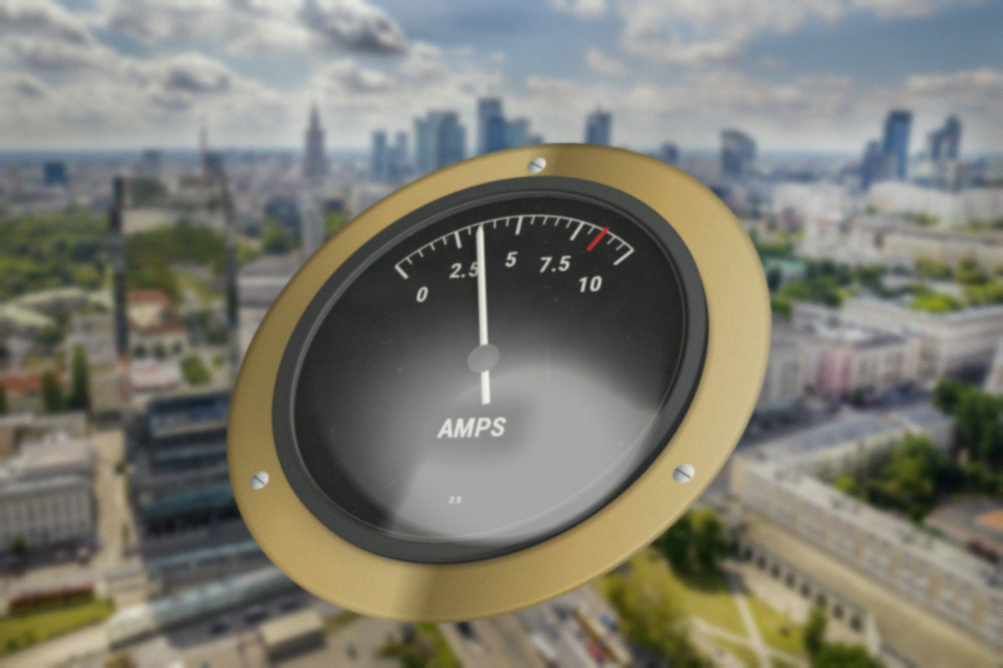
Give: 3.5,A
